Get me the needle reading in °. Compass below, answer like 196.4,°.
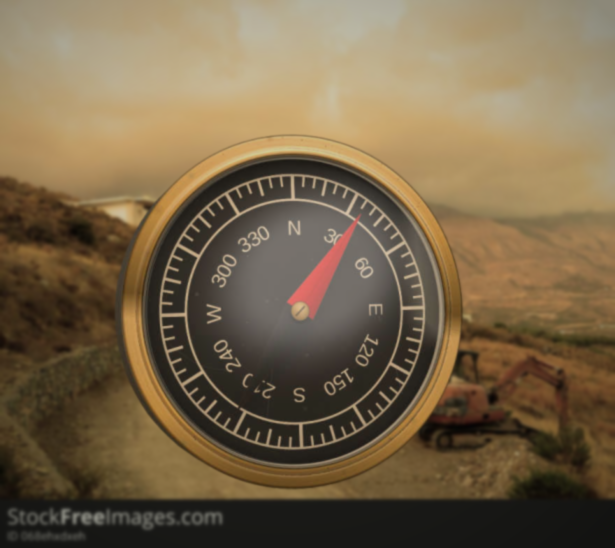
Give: 35,°
